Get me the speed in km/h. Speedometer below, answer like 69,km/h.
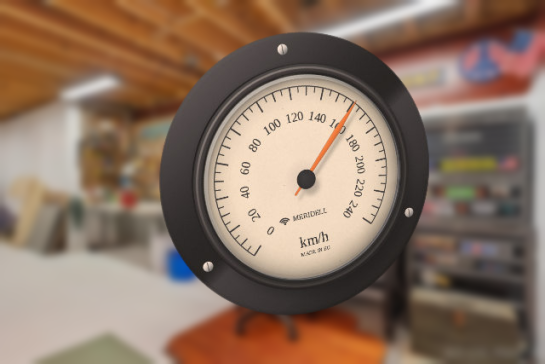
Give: 160,km/h
